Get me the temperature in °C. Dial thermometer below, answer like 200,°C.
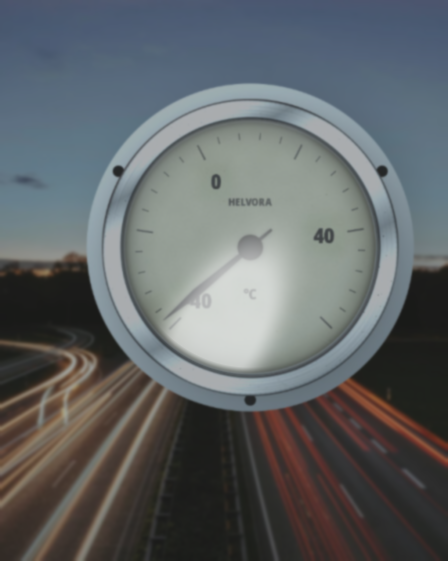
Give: -38,°C
